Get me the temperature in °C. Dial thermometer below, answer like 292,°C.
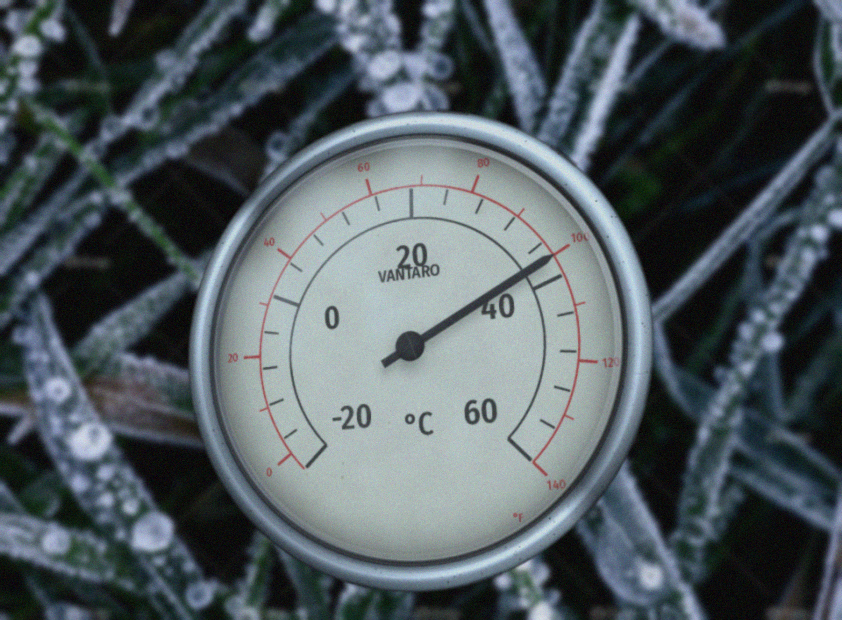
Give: 38,°C
